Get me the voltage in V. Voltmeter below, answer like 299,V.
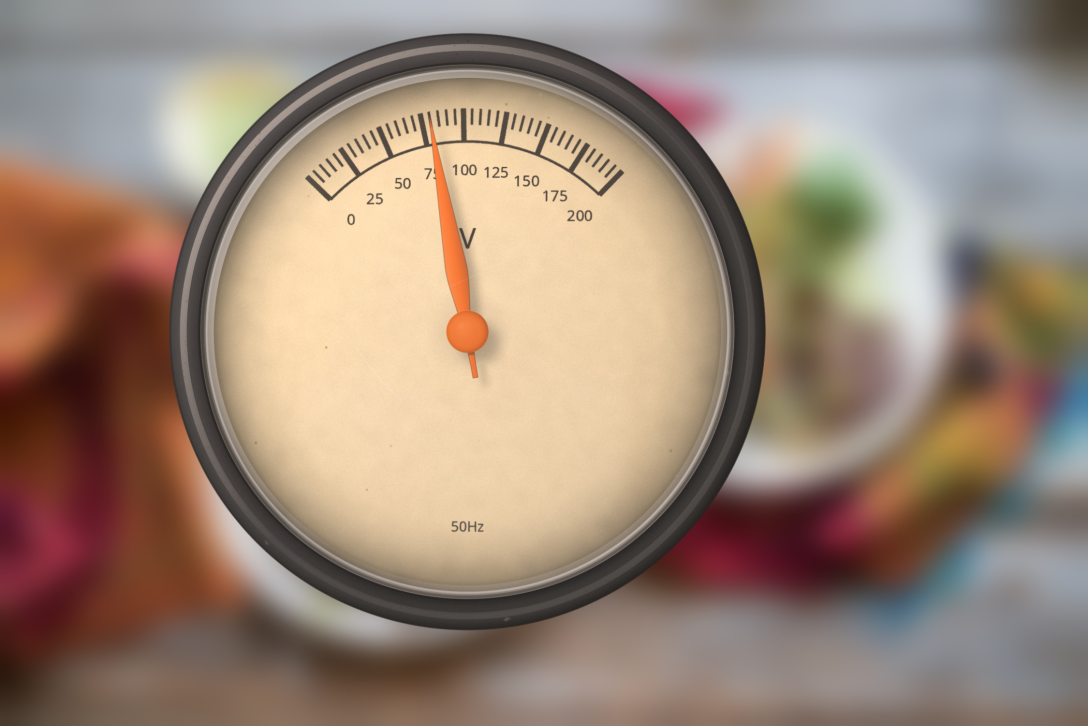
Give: 80,V
